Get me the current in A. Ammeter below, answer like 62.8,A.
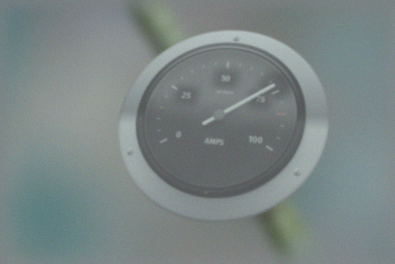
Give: 72.5,A
